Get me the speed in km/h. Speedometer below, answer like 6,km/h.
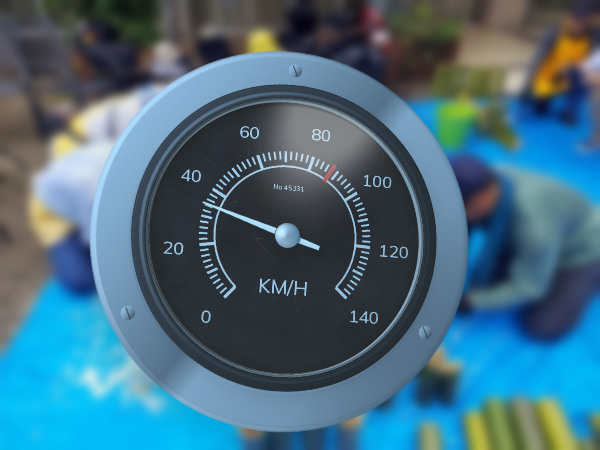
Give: 34,km/h
